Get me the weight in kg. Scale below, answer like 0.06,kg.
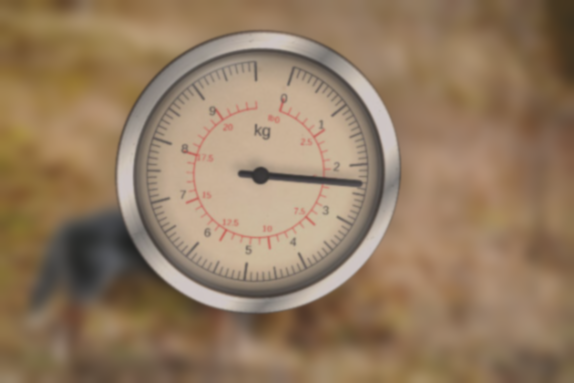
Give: 2.3,kg
